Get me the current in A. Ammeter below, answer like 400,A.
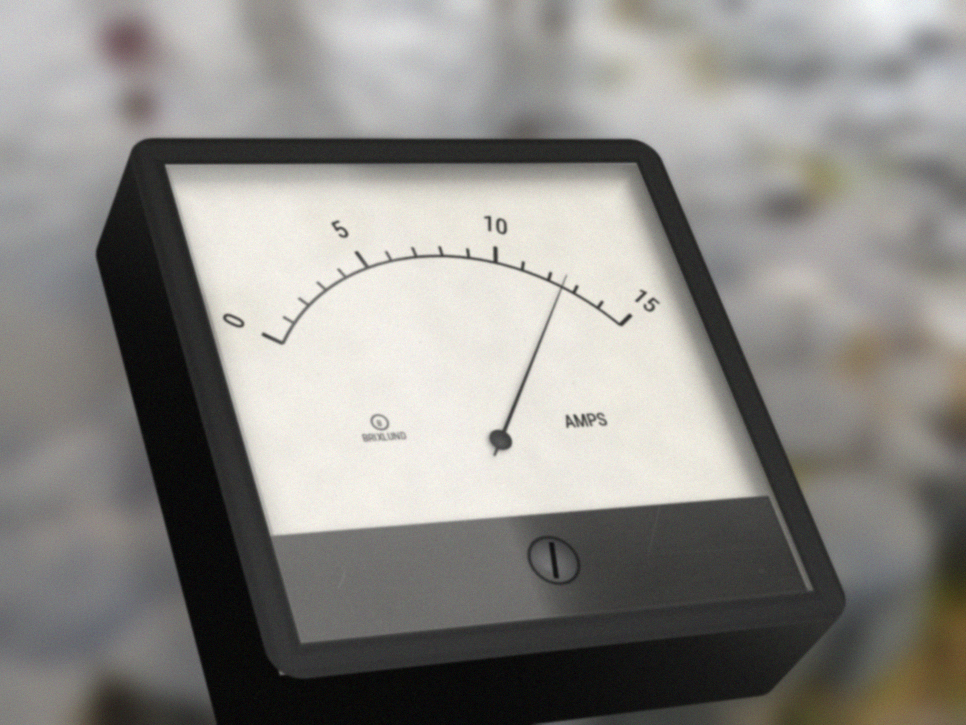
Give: 12.5,A
